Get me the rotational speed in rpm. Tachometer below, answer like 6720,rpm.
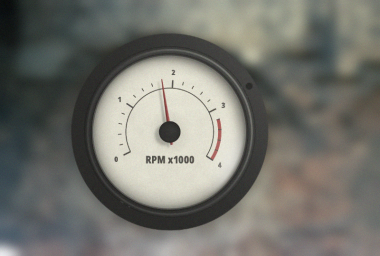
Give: 1800,rpm
